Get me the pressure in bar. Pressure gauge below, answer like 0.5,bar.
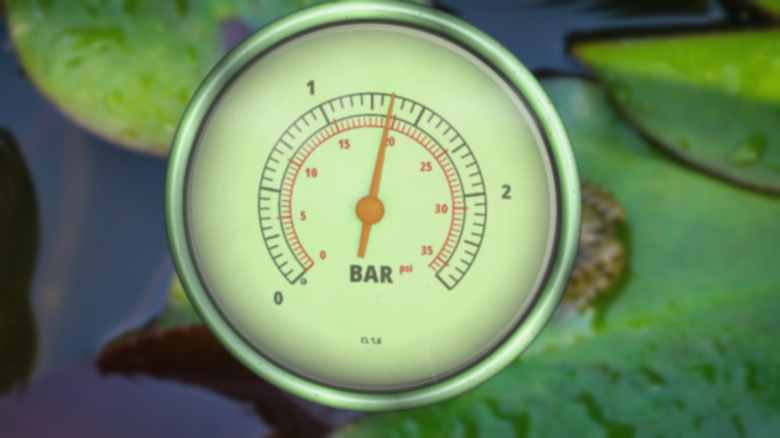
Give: 1.35,bar
